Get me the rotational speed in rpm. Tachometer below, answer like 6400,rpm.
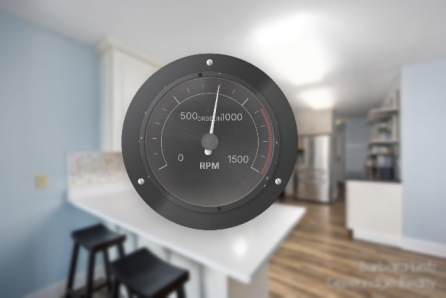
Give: 800,rpm
